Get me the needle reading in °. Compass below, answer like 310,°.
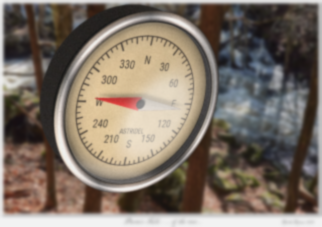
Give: 275,°
